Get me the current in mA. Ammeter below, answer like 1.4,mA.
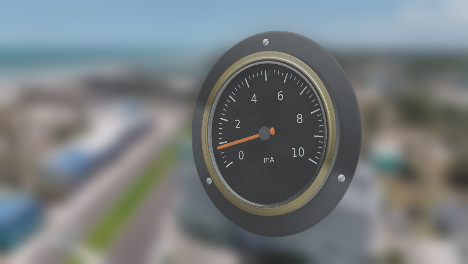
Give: 0.8,mA
